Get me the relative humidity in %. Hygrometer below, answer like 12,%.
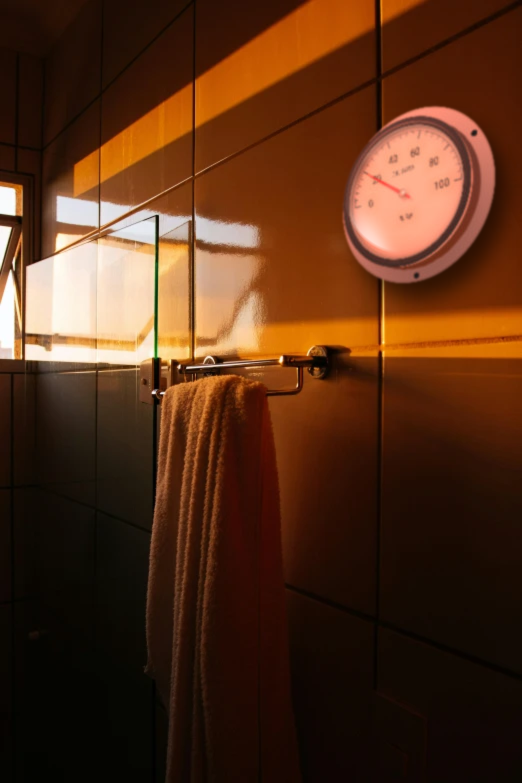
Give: 20,%
